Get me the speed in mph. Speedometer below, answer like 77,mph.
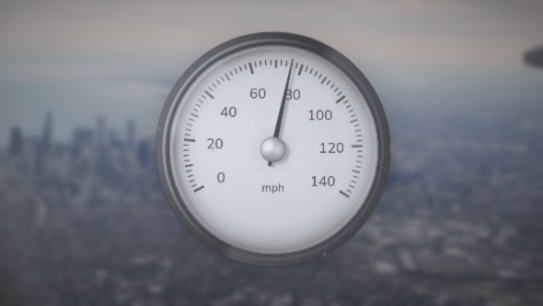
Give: 76,mph
